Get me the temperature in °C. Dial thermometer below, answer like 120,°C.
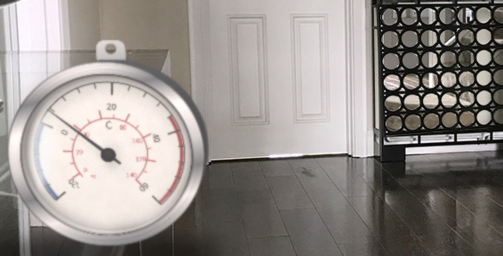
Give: 4,°C
